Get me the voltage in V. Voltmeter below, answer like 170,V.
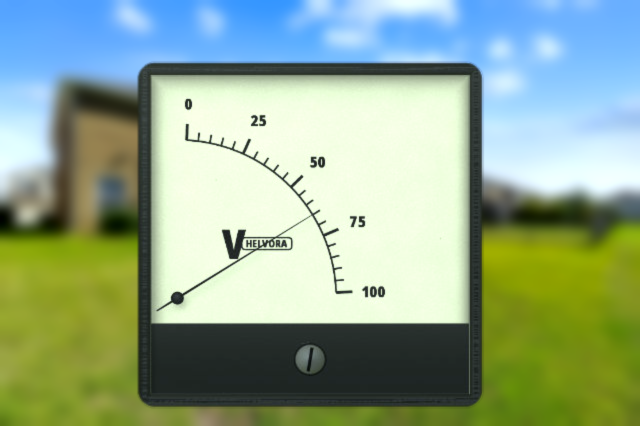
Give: 65,V
